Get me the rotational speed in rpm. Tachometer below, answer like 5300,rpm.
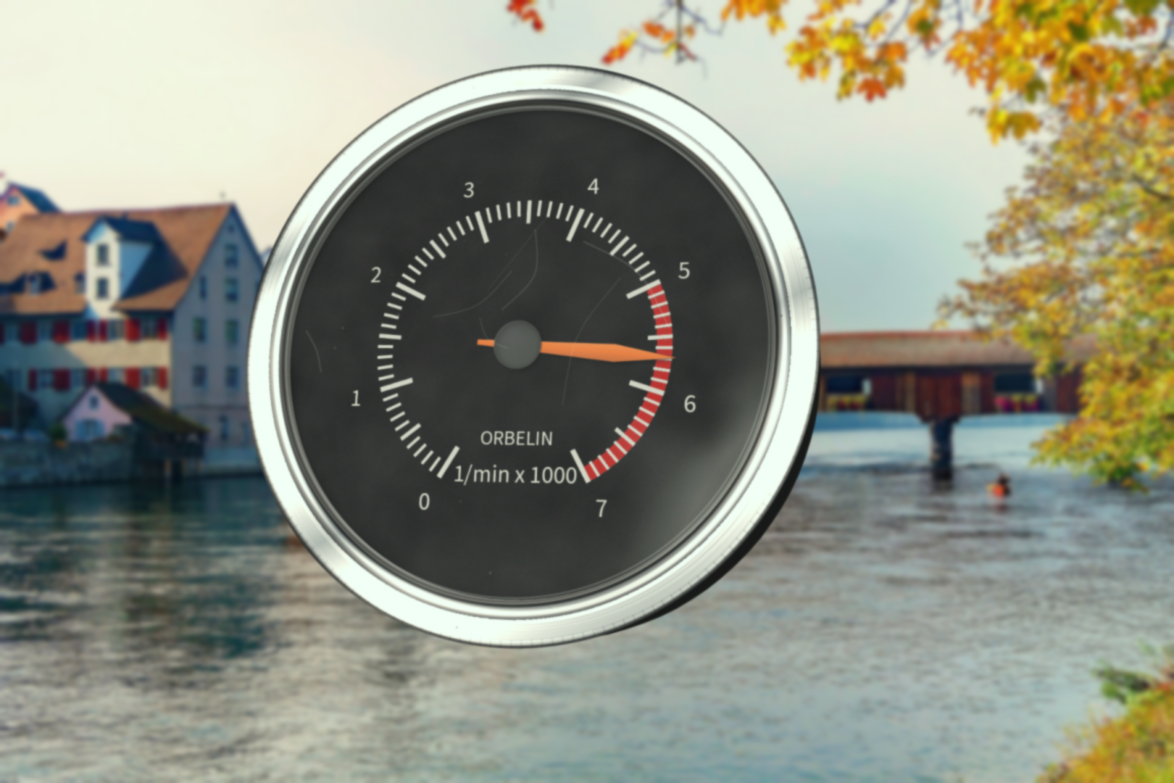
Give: 5700,rpm
